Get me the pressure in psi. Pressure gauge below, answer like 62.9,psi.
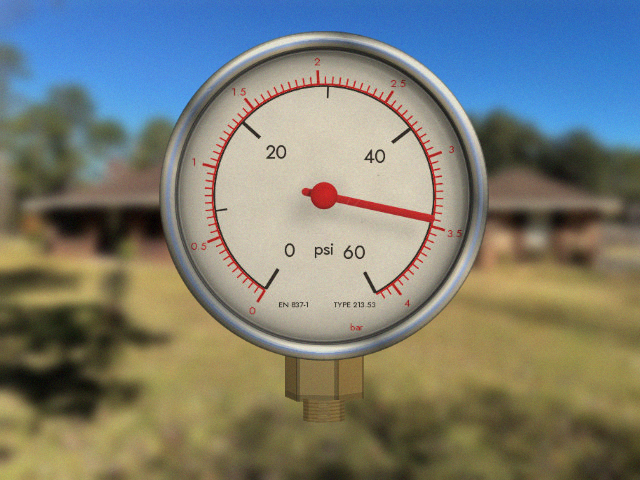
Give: 50,psi
